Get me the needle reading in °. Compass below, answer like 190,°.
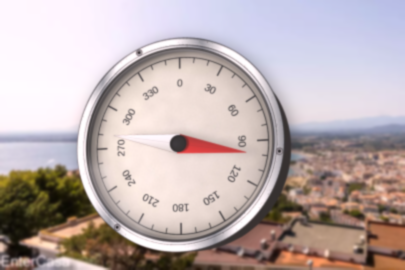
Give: 100,°
